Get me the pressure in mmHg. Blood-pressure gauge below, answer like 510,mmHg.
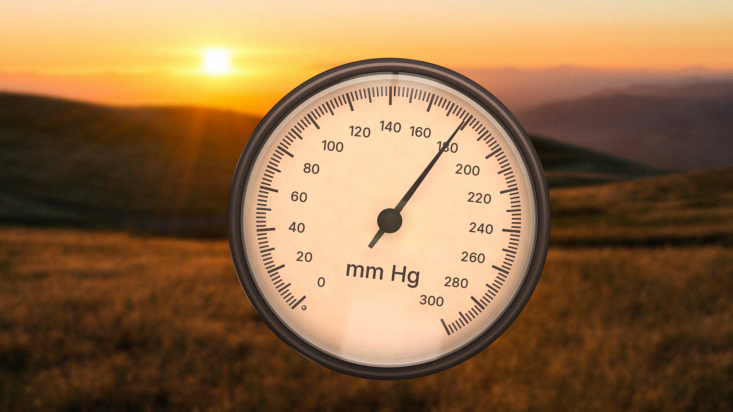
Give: 178,mmHg
